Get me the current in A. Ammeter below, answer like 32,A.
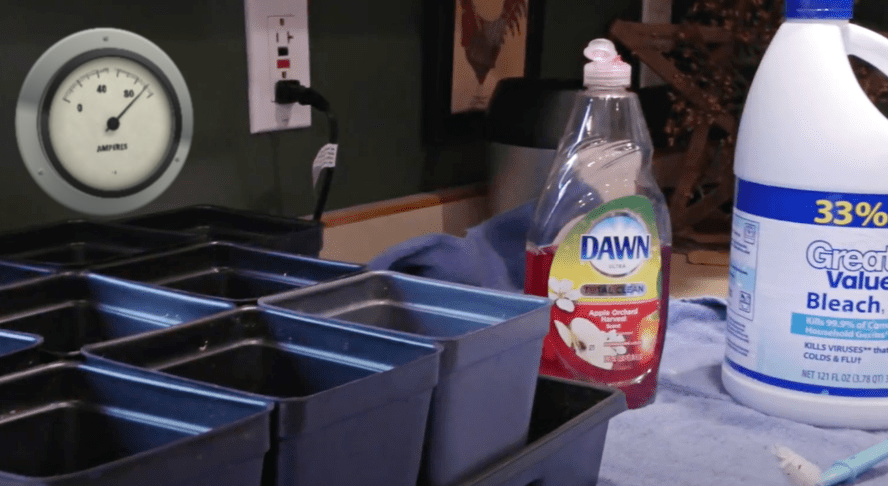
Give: 90,A
